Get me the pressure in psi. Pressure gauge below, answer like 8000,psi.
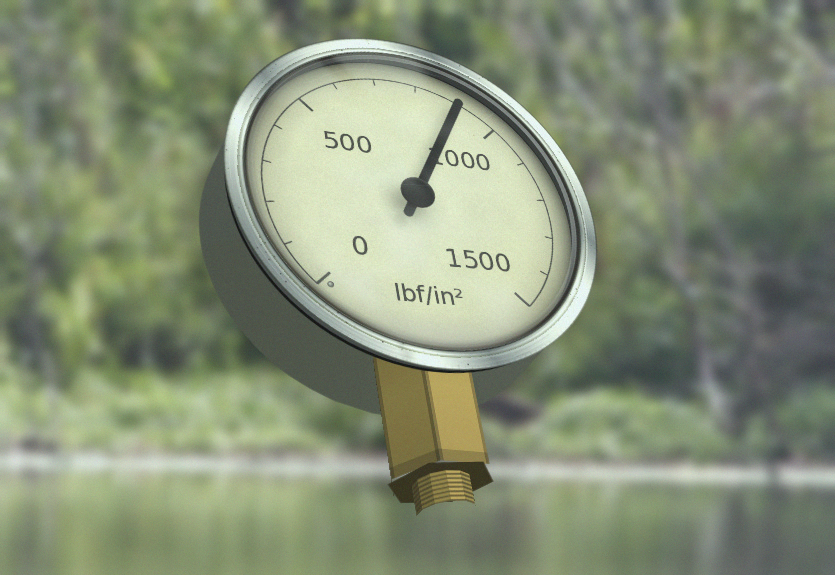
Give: 900,psi
